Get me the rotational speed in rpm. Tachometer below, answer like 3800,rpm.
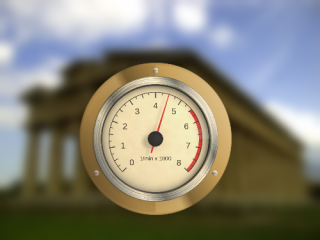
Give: 4500,rpm
